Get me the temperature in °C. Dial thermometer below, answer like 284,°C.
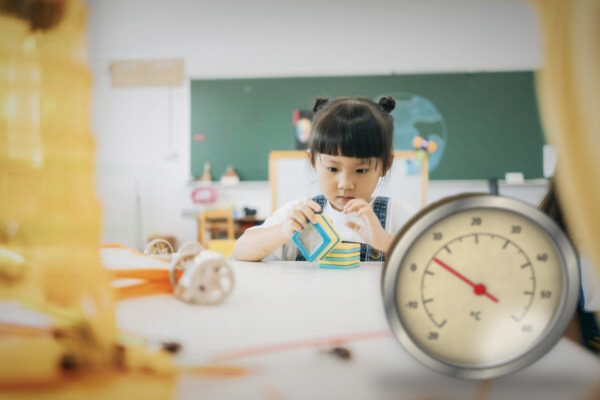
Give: 5,°C
